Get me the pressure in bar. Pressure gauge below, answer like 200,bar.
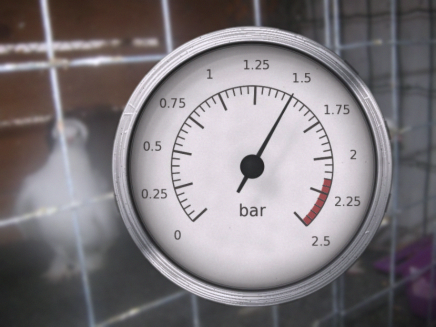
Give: 1.5,bar
